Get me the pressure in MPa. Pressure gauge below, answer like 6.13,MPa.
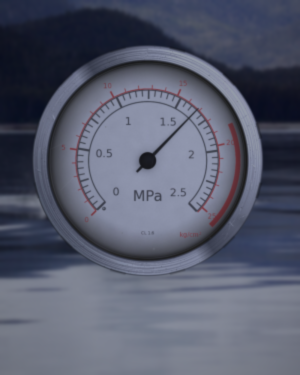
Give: 1.65,MPa
